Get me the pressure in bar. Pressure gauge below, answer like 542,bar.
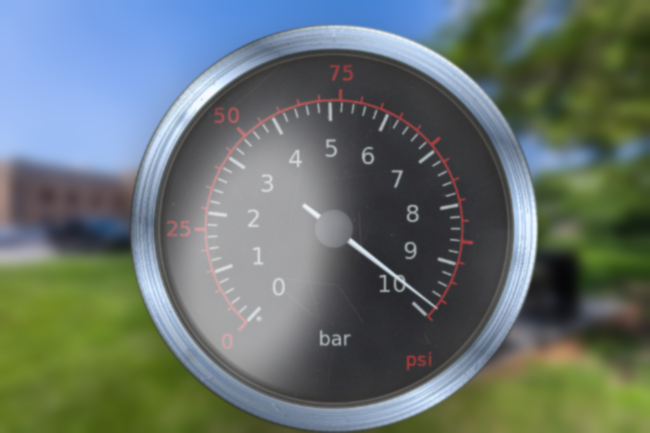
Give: 9.8,bar
